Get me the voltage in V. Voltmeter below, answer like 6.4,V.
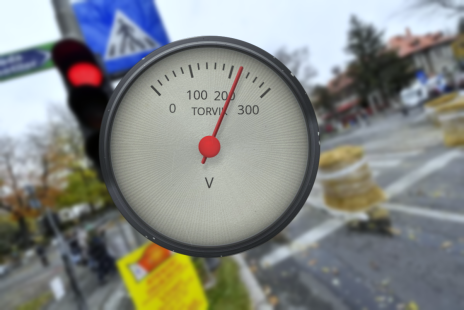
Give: 220,V
